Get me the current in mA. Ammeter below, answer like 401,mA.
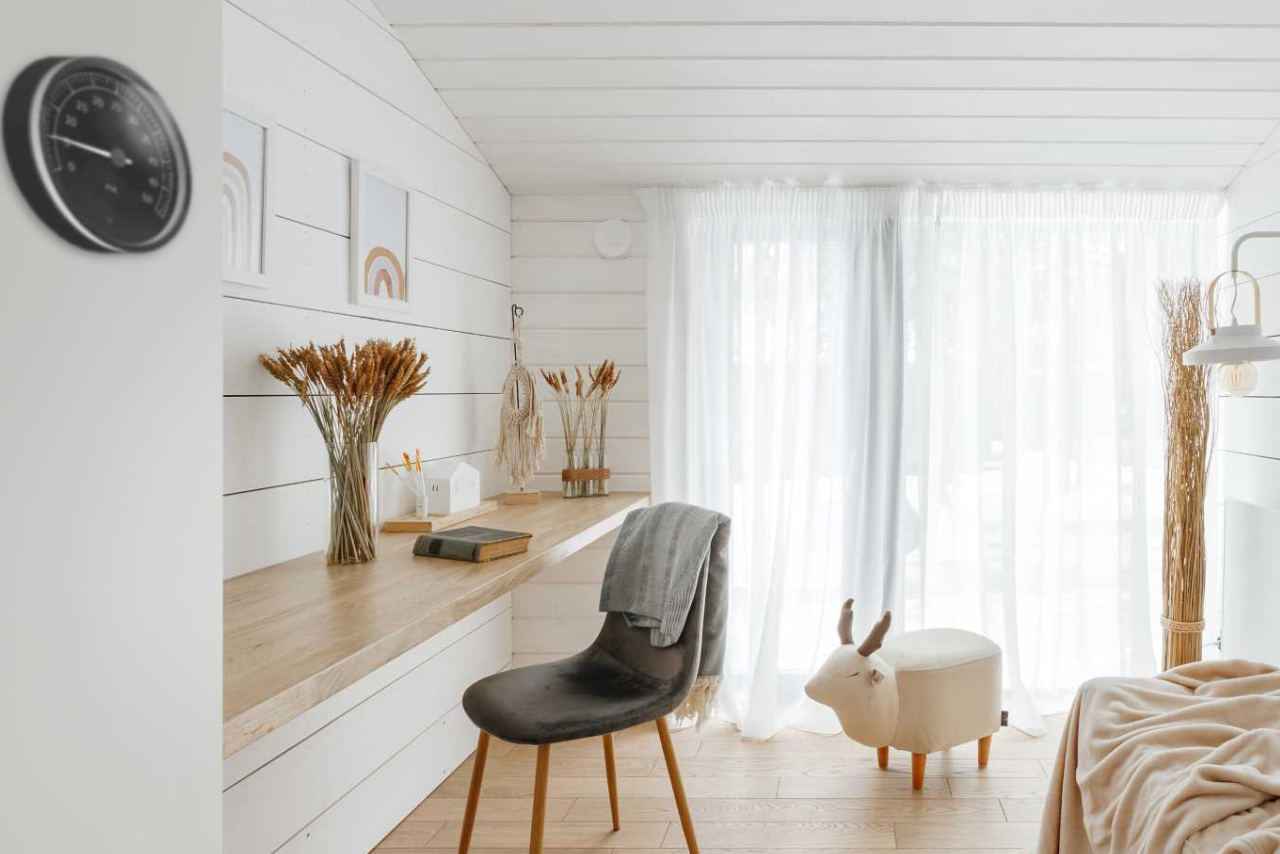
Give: 5,mA
